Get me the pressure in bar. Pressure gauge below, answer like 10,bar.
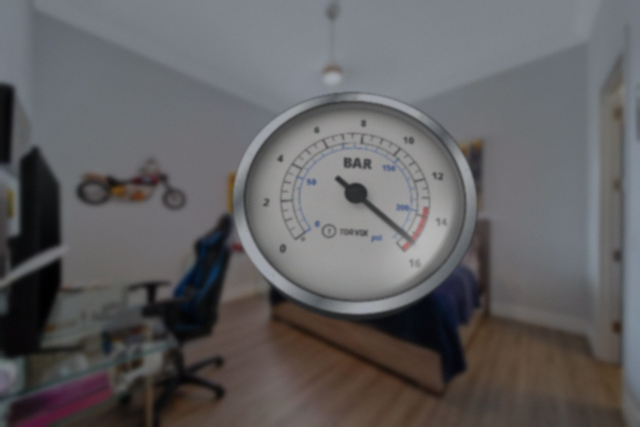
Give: 15.5,bar
